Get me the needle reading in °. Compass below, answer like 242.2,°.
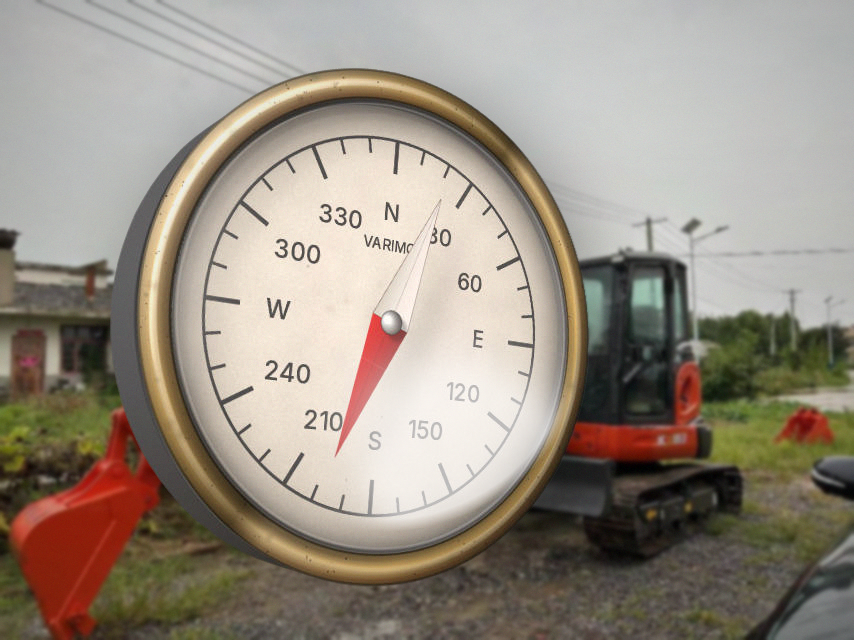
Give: 200,°
